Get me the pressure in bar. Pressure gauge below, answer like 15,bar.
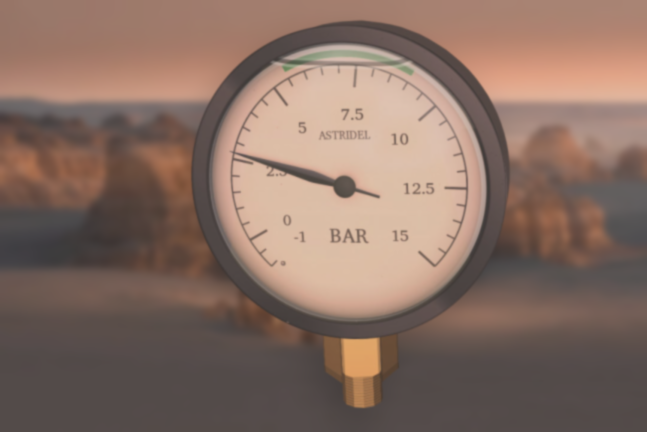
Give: 2.75,bar
